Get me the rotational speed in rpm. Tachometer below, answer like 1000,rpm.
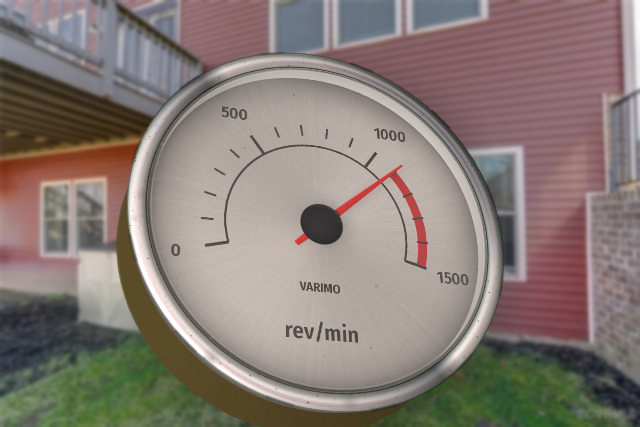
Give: 1100,rpm
